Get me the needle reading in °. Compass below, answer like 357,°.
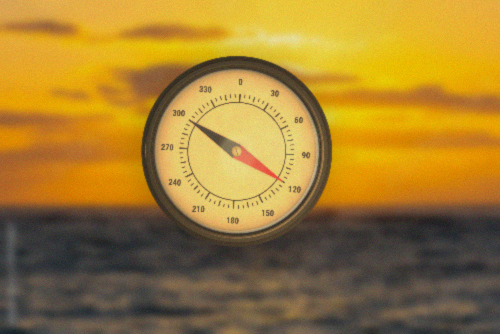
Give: 120,°
